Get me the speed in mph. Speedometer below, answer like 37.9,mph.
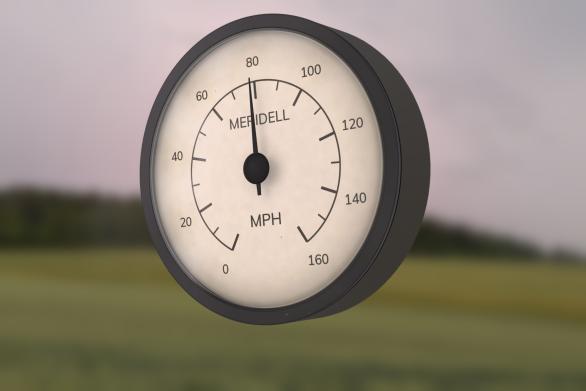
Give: 80,mph
